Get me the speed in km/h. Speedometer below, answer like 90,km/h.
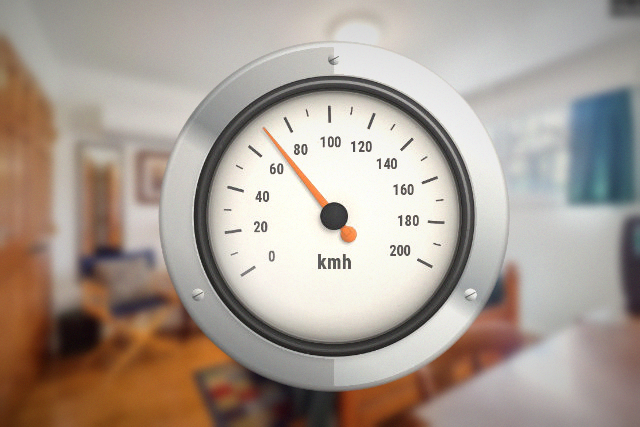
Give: 70,km/h
